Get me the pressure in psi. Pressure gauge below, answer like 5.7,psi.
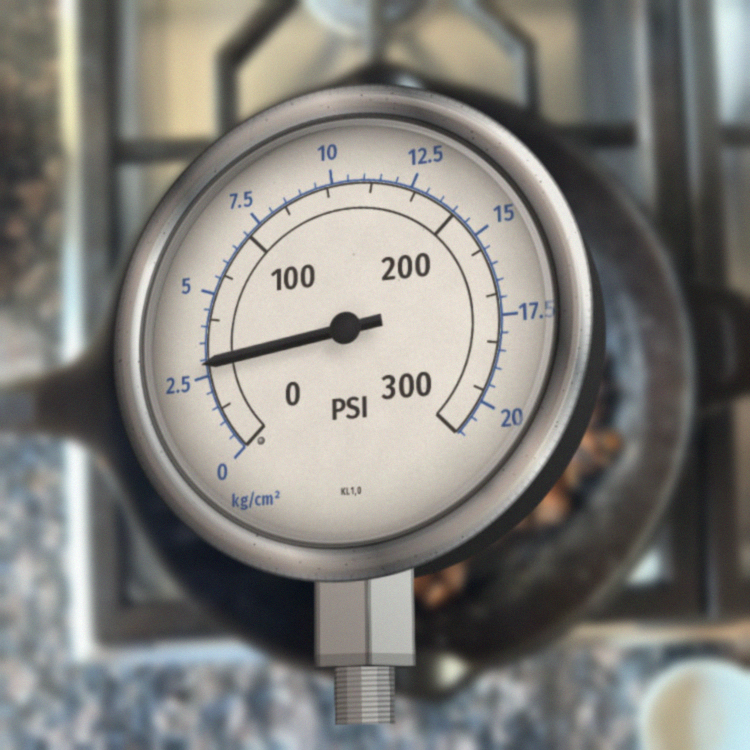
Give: 40,psi
